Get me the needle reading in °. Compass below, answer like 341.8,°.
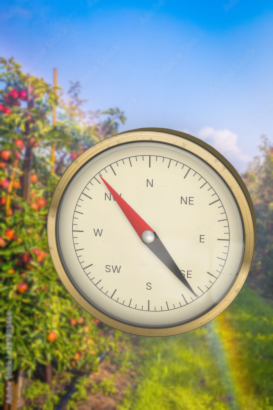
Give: 320,°
